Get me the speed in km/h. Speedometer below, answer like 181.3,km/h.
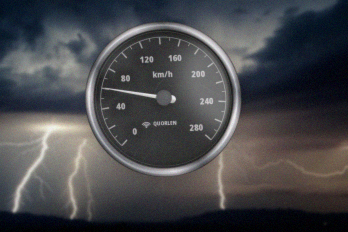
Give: 60,km/h
